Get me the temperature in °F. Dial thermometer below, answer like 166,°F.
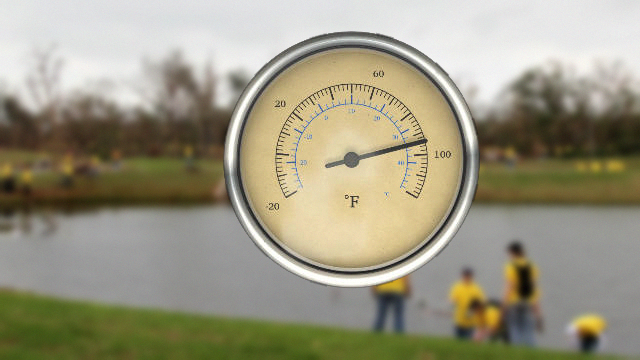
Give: 94,°F
